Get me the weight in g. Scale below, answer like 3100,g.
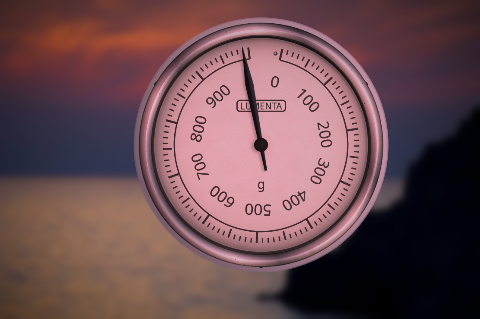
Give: 990,g
